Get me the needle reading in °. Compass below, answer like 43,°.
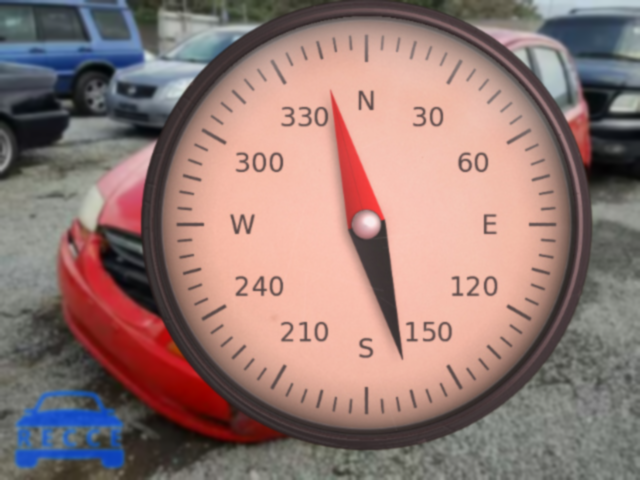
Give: 345,°
